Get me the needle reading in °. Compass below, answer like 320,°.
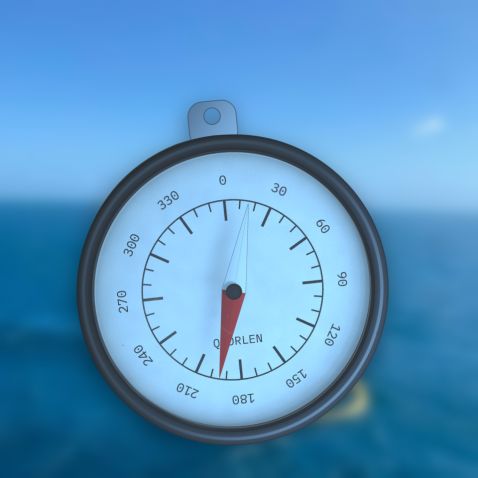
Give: 195,°
